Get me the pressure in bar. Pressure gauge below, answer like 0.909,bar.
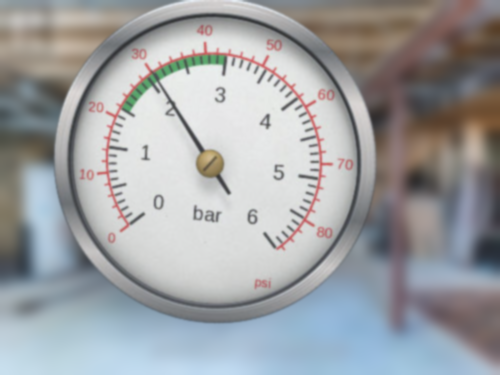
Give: 2.1,bar
